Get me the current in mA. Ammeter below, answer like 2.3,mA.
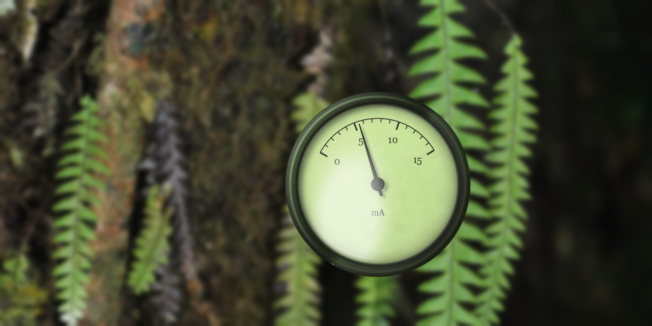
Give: 5.5,mA
